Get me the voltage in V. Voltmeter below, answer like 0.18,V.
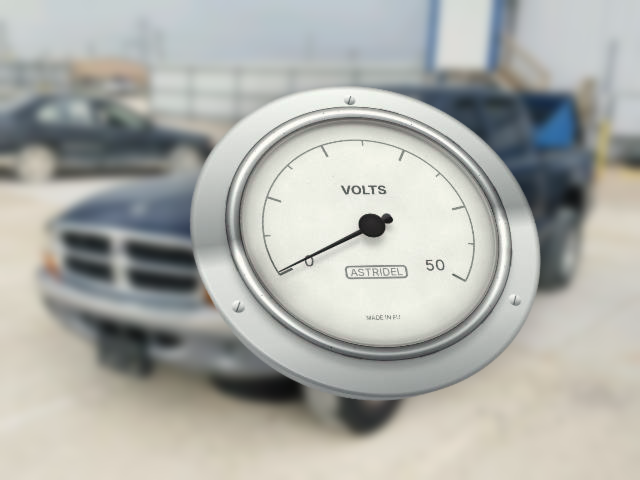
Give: 0,V
